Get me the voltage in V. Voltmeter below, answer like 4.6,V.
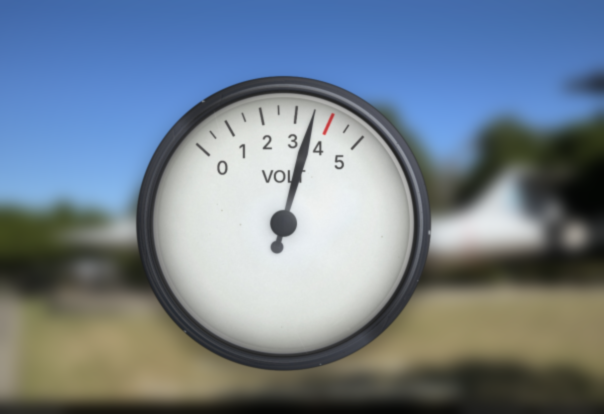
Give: 3.5,V
